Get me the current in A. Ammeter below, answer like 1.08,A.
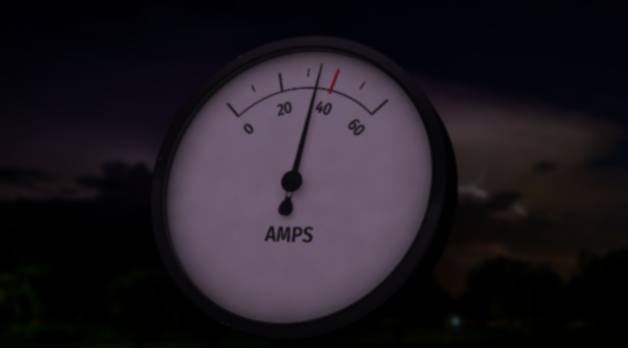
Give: 35,A
